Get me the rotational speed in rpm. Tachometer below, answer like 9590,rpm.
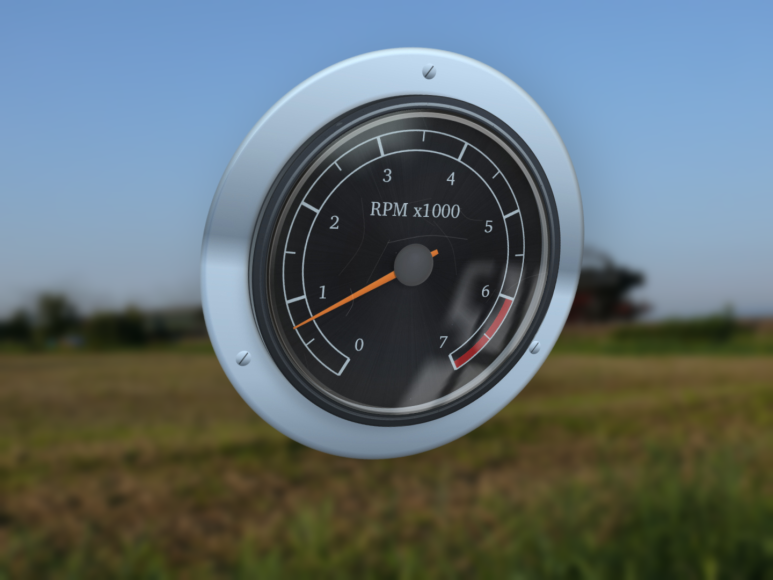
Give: 750,rpm
